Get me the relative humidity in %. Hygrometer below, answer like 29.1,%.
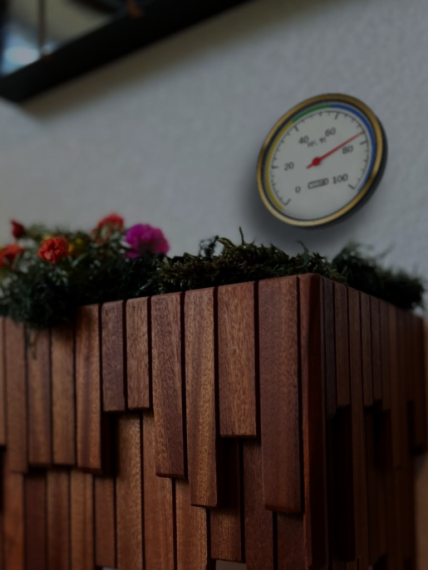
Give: 76,%
